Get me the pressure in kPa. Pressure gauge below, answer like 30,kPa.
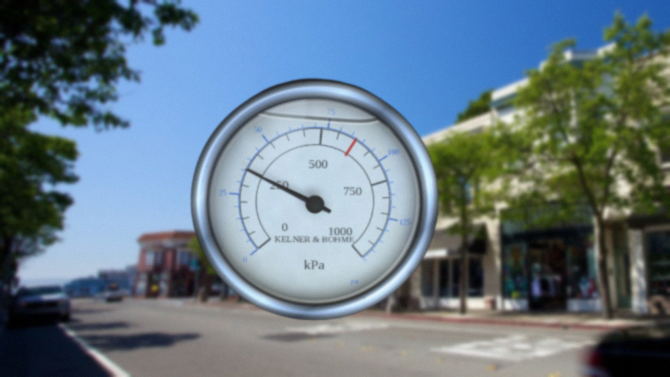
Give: 250,kPa
